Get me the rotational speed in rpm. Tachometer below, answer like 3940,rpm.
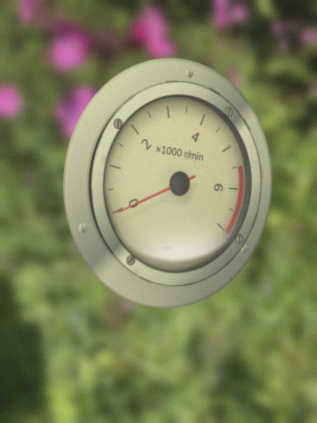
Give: 0,rpm
